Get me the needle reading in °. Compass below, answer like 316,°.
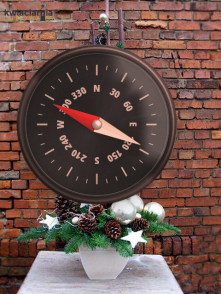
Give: 295,°
